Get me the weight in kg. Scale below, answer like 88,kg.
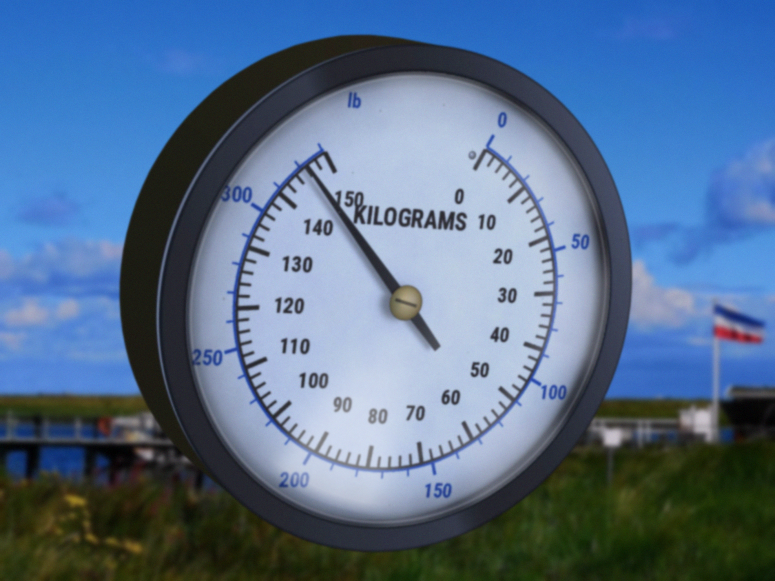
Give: 146,kg
